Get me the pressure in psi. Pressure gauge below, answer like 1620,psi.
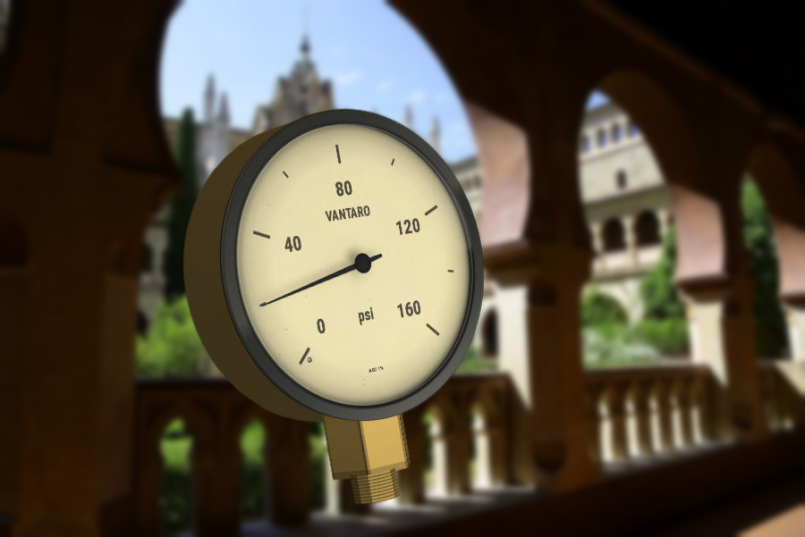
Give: 20,psi
